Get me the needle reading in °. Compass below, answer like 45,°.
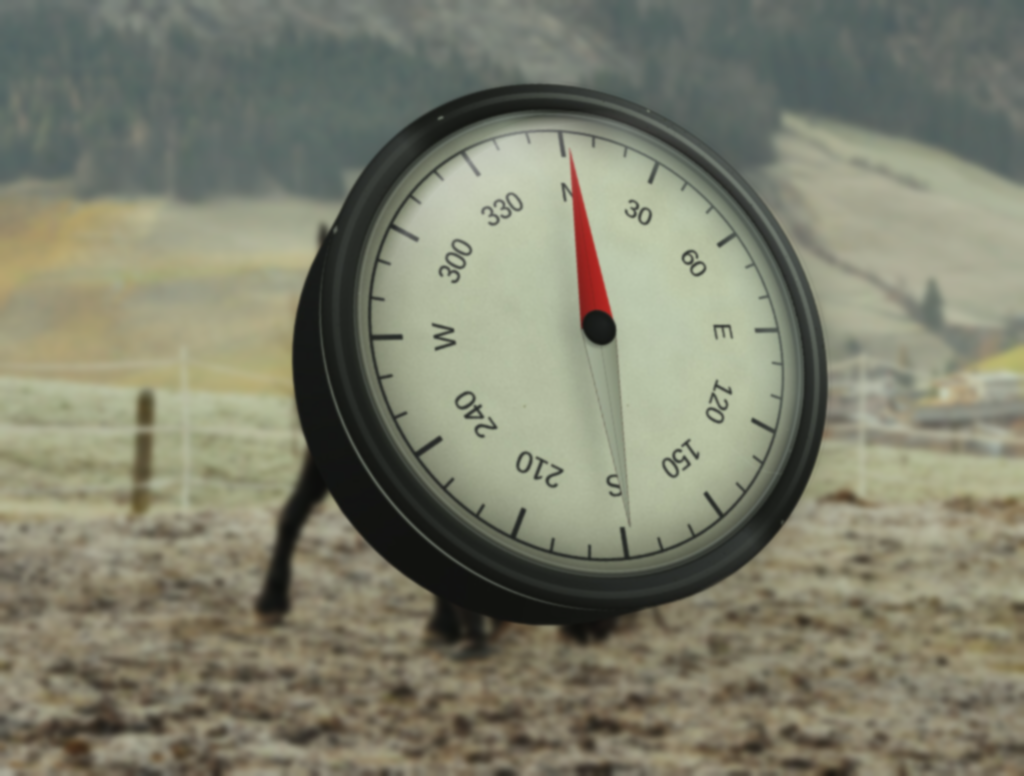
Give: 0,°
